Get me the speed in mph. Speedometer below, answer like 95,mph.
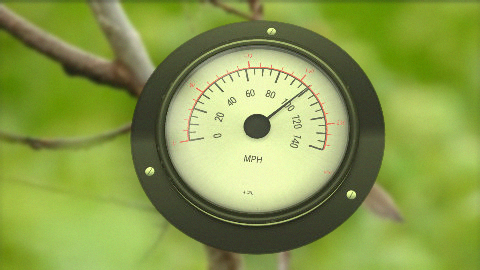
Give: 100,mph
